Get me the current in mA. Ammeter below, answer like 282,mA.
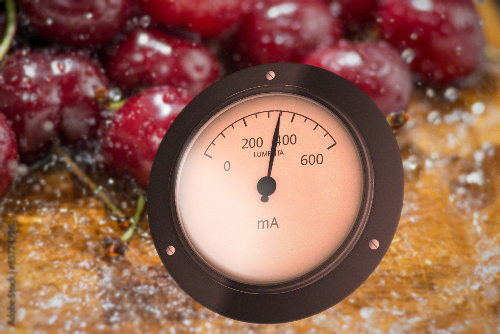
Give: 350,mA
